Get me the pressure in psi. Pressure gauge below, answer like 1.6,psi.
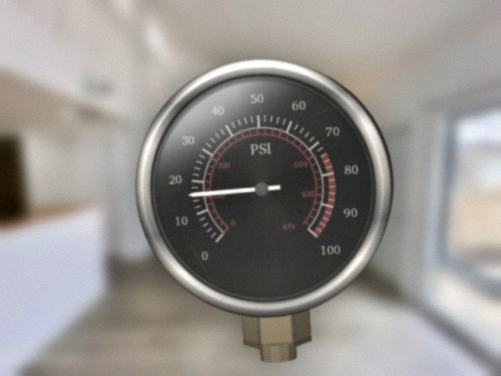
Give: 16,psi
